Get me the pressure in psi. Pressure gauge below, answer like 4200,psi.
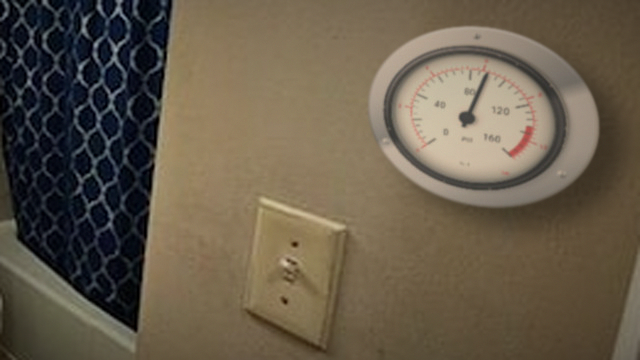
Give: 90,psi
